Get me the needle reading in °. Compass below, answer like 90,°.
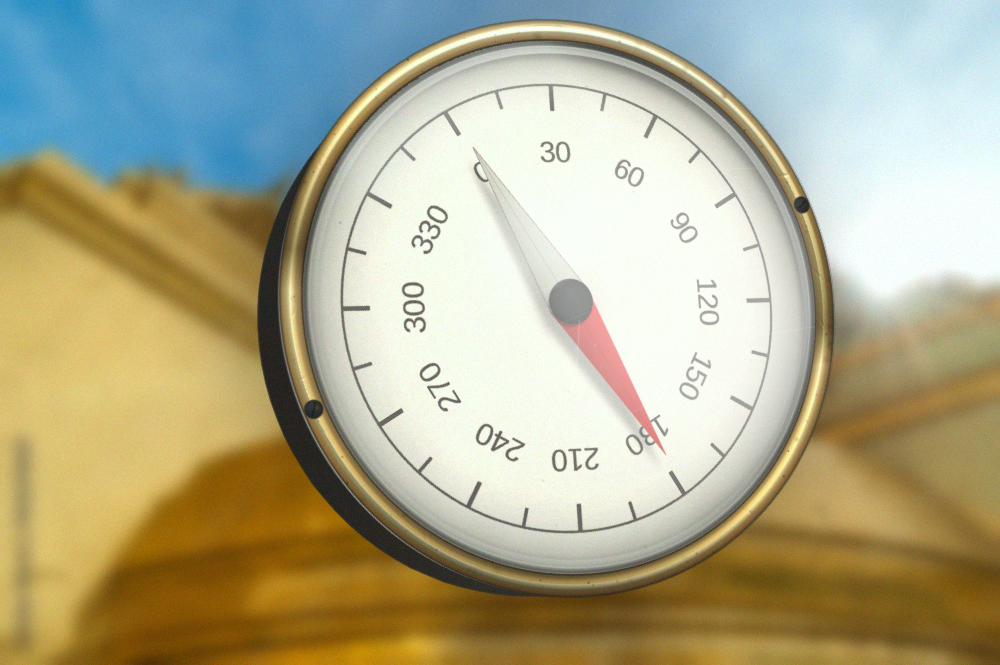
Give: 180,°
